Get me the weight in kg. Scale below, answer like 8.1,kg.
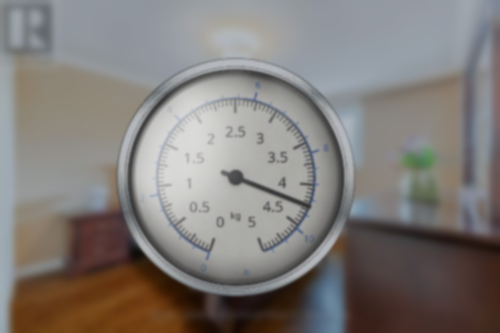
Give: 4.25,kg
